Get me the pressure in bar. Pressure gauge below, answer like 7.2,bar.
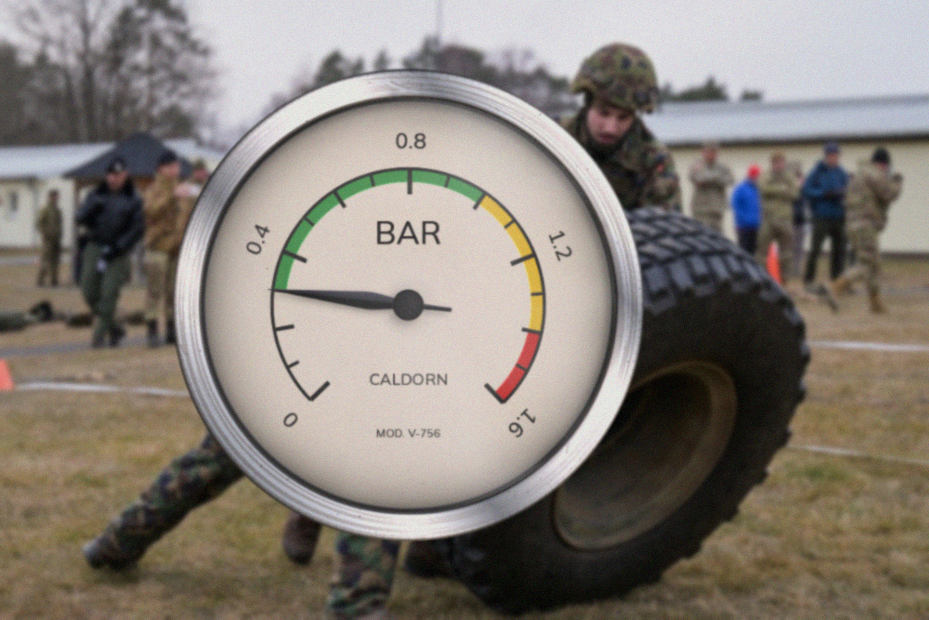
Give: 0.3,bar
